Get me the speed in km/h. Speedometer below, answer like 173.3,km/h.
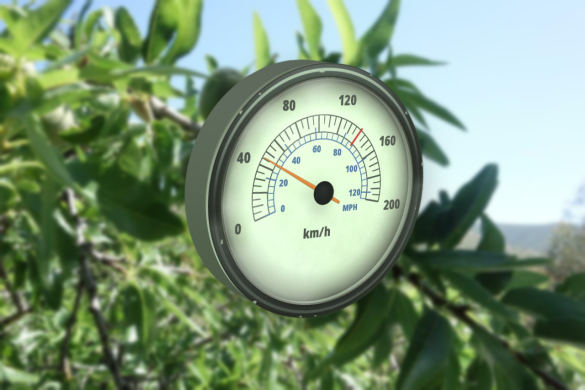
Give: 45,km/h
